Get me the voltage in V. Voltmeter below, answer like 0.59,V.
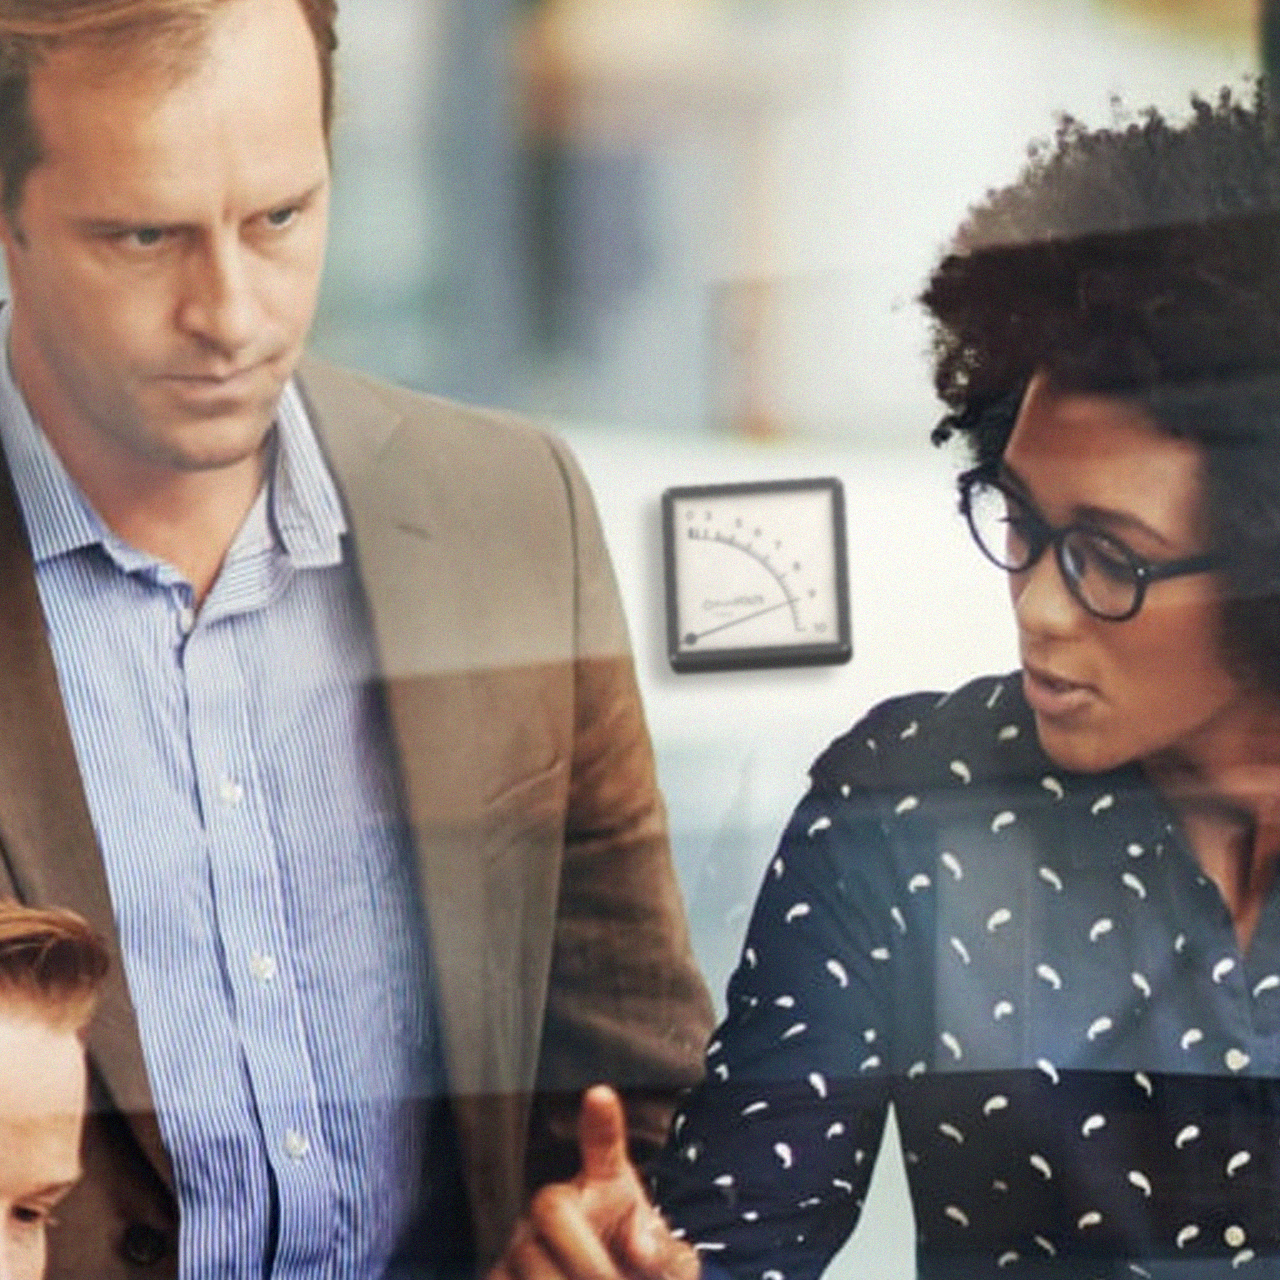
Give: 9,V
